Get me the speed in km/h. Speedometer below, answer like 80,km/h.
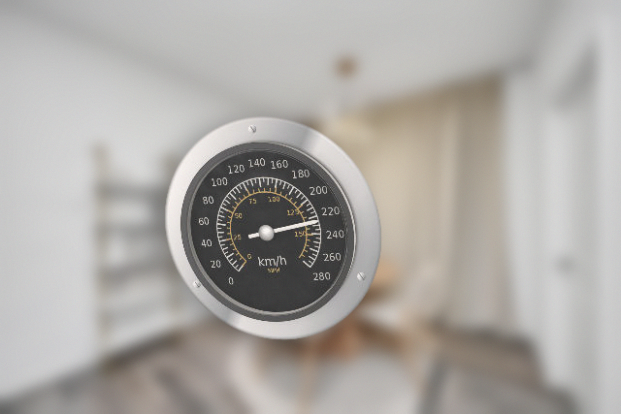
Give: 225,km/h
